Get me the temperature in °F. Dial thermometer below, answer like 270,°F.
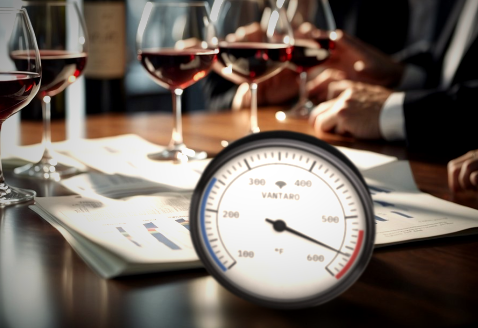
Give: 560,°F
